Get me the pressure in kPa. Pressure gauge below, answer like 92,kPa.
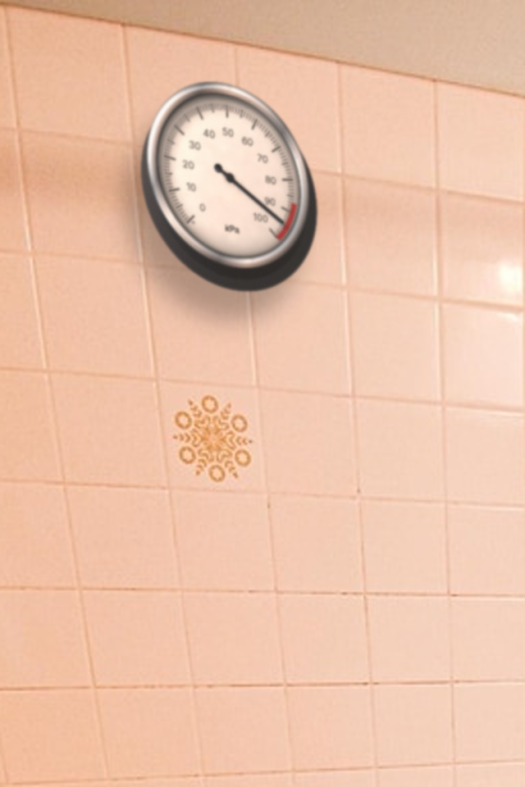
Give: 95,kPa
